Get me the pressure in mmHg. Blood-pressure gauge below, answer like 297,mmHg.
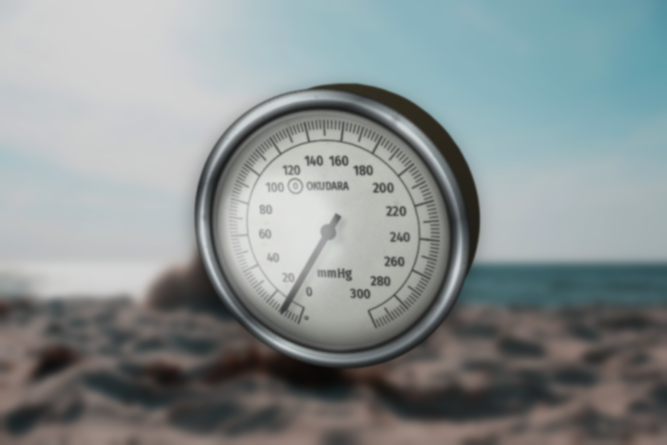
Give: 10,mmHg
